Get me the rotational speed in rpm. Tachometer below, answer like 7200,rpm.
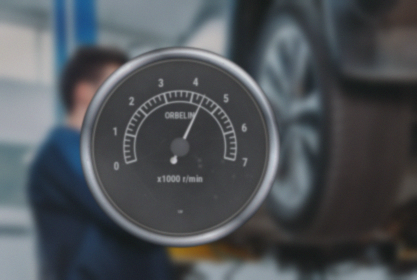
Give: 4400,rpm
